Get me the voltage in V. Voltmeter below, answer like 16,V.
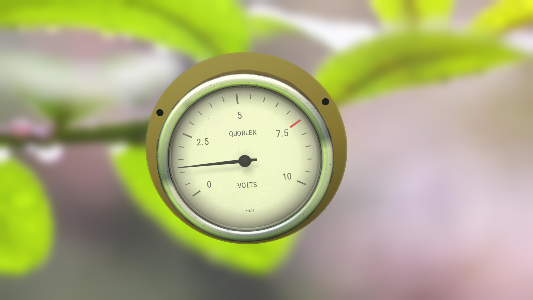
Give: 1.25,V
